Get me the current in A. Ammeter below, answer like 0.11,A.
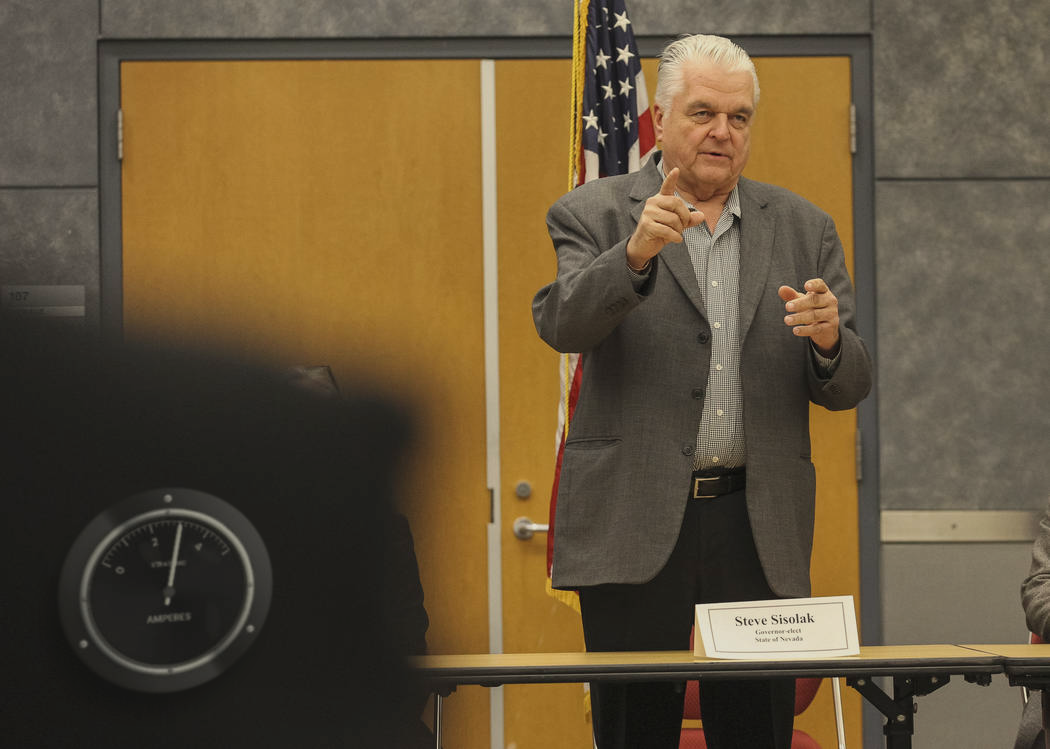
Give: 3,A
